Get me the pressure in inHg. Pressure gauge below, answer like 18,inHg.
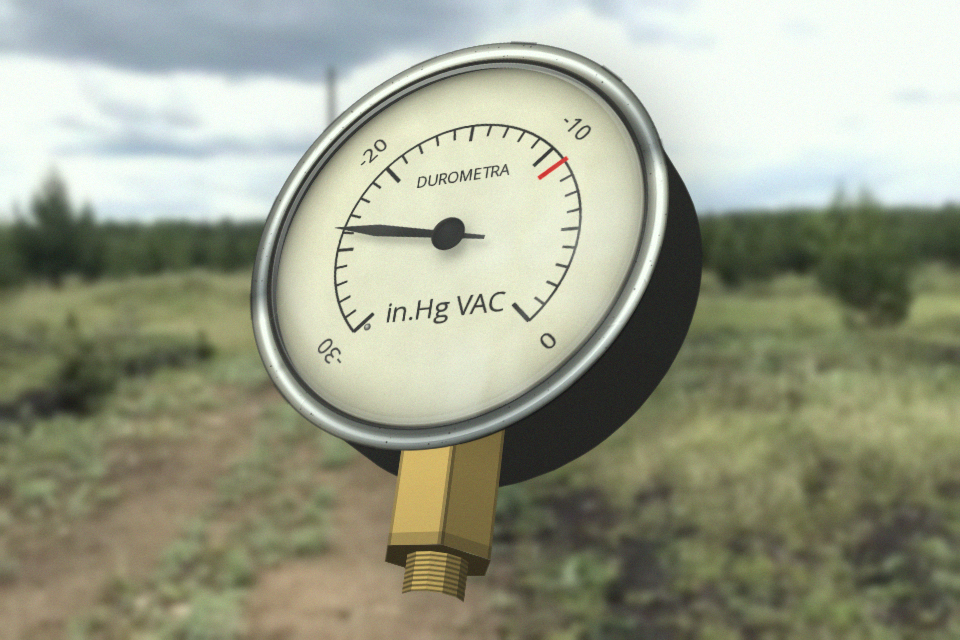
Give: -24,inHg
